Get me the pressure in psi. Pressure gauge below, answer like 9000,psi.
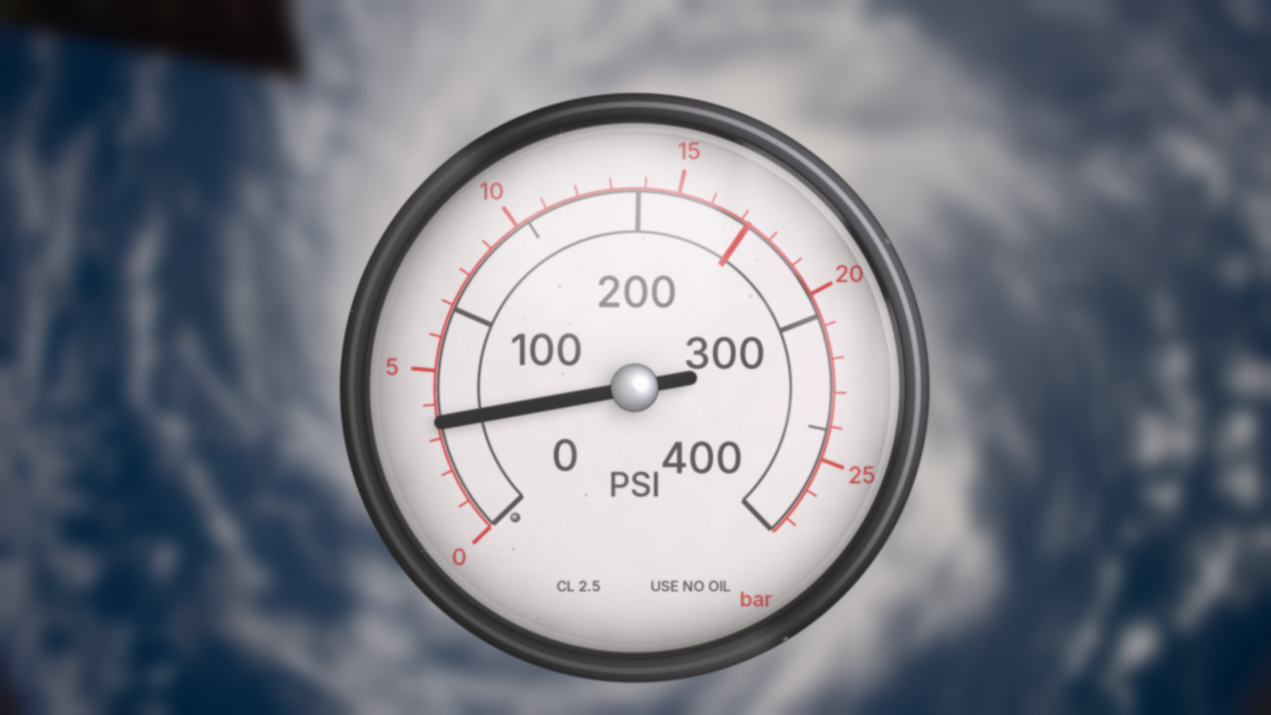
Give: 50,psi
